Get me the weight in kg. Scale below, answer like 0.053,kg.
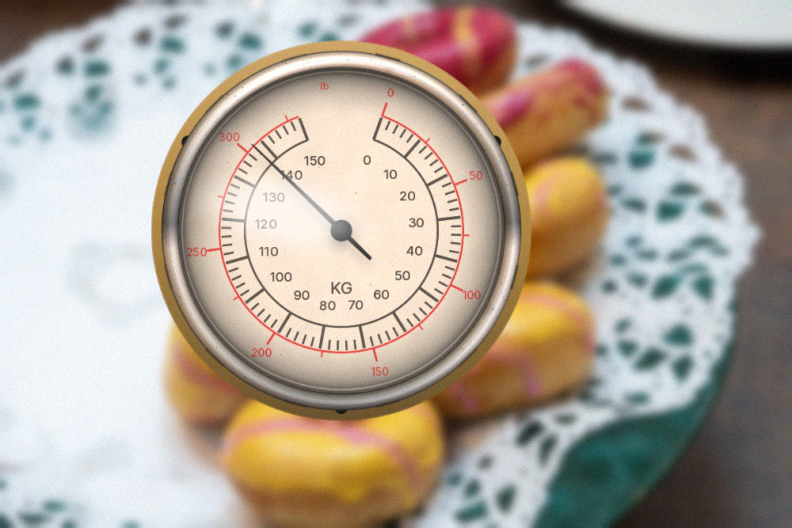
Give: 138,kg
